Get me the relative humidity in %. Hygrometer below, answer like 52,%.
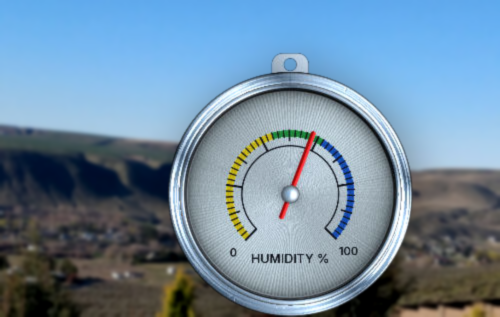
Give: 58,%
